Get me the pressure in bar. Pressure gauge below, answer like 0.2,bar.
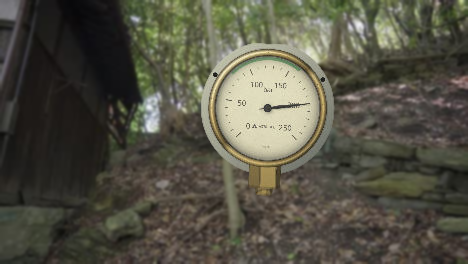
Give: 200,bar
